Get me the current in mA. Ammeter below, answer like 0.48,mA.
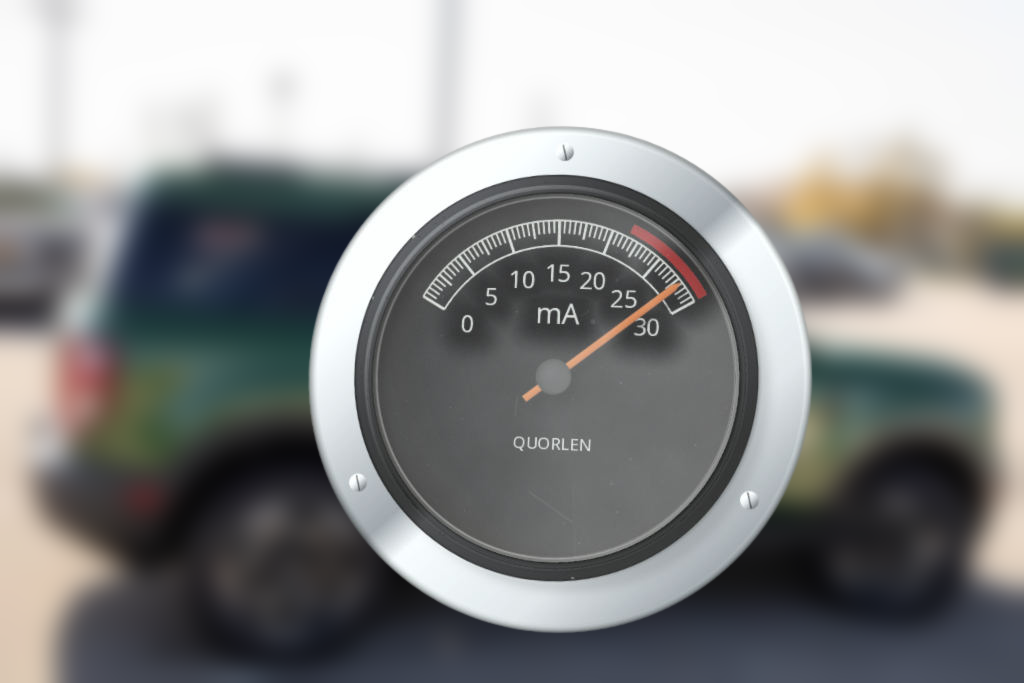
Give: 28,mA
